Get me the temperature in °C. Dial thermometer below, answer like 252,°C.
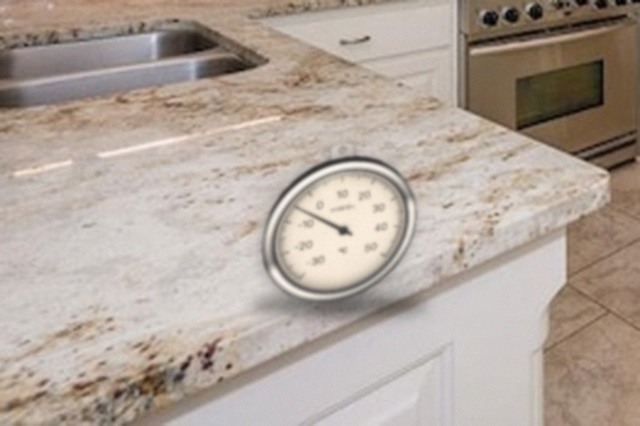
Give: -5,°C
